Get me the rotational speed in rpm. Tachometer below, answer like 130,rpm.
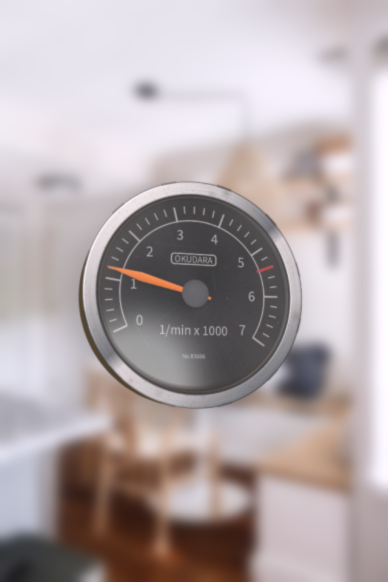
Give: 1200,rpm
